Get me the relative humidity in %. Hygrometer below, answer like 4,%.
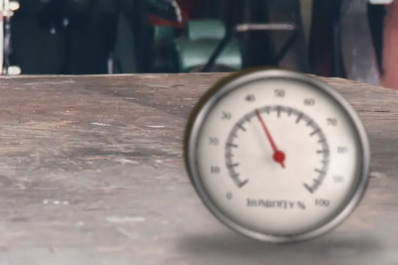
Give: 40,%
